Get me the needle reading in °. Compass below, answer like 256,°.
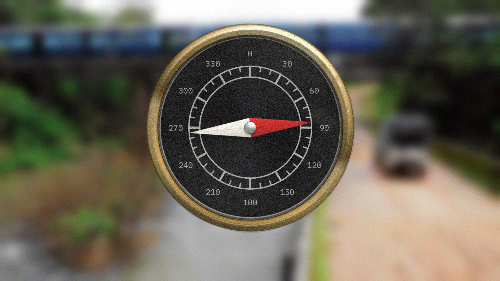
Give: 85,°
